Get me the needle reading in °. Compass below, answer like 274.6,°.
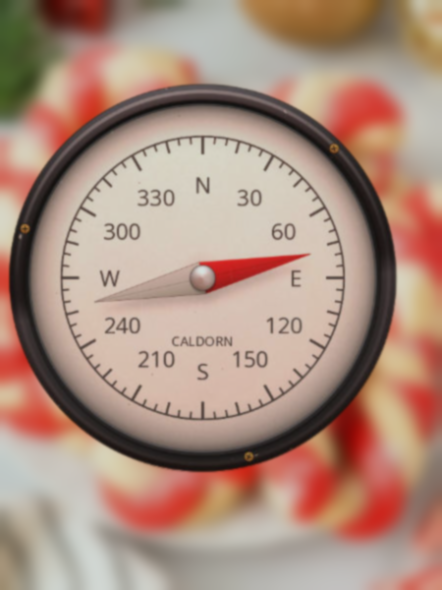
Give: 77.5,°
